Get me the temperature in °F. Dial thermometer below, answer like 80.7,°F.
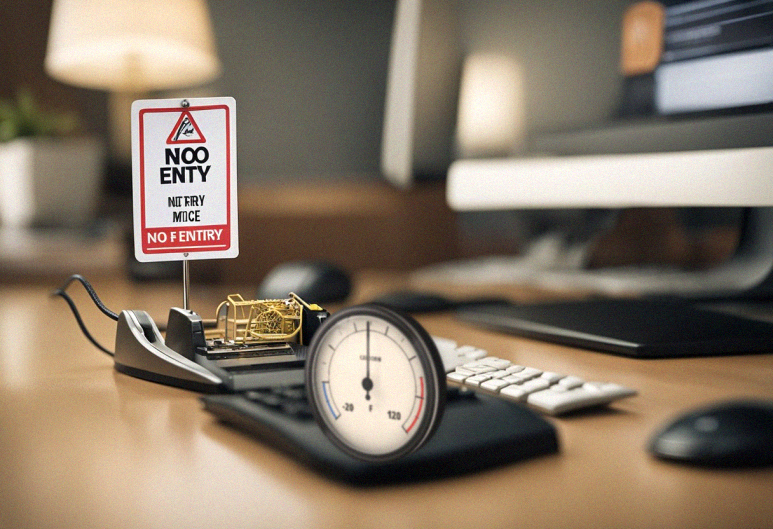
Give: 50,°F
